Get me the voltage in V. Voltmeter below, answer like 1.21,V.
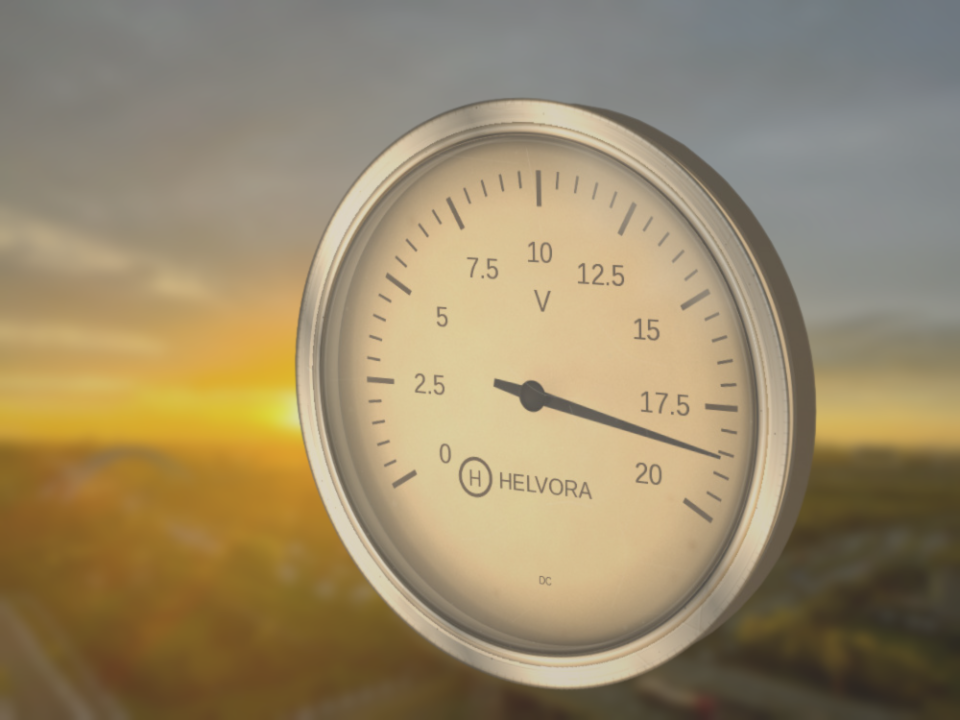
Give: 18.5,V
